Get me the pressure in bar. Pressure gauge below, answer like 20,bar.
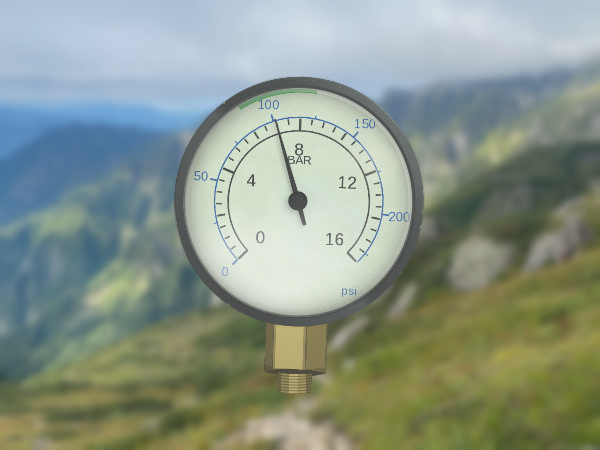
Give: 7,bar
